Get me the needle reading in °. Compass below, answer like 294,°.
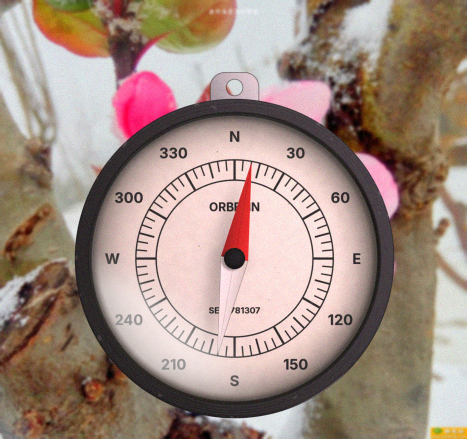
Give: 10,°
